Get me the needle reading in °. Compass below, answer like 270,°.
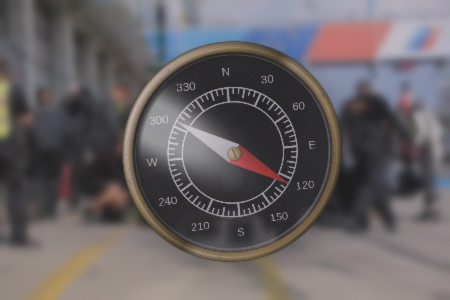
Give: 125,°
